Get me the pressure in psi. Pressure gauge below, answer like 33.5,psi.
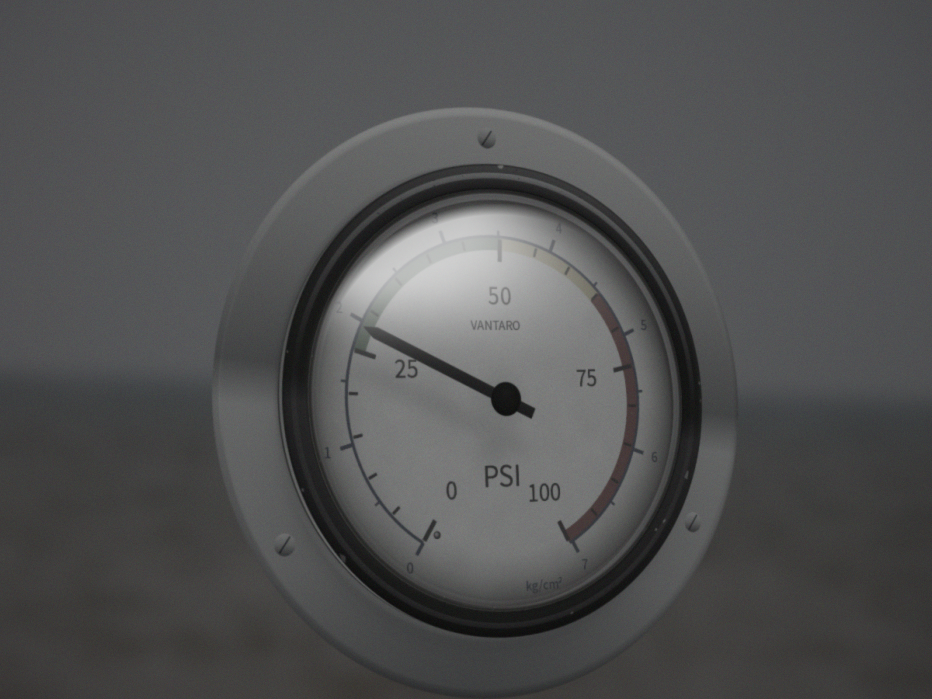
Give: 27.5,psi
